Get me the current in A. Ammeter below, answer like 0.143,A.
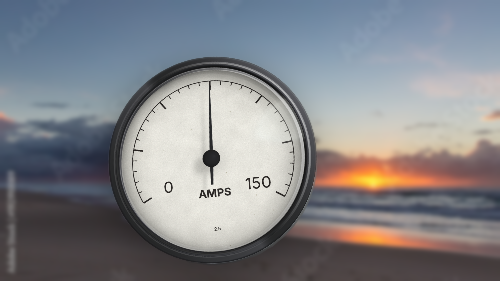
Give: 75,A
